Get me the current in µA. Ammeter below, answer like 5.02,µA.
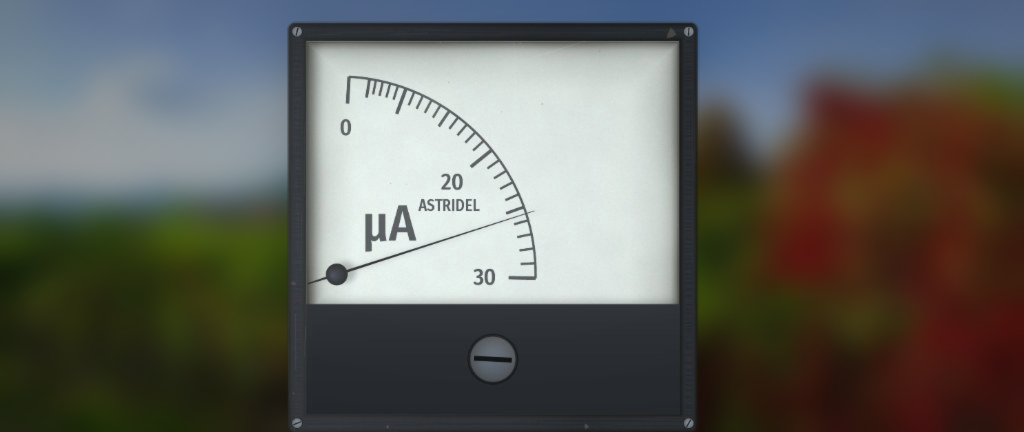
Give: 25.5,µA
